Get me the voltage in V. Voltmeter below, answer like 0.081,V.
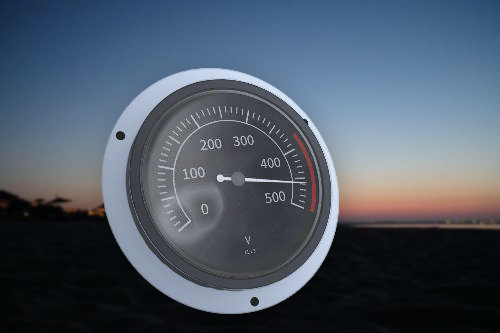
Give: 460,V
